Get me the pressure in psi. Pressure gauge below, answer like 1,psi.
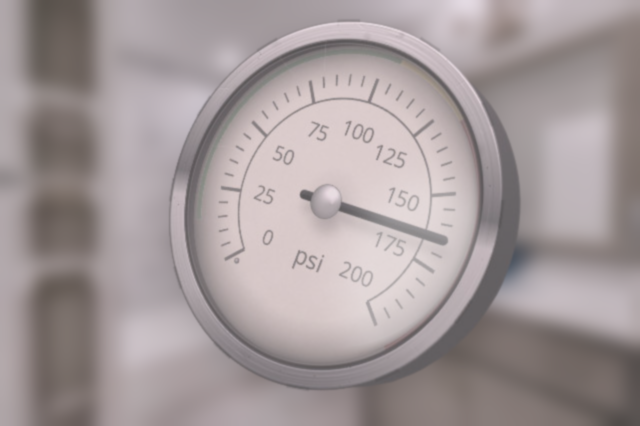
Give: 165,psi
